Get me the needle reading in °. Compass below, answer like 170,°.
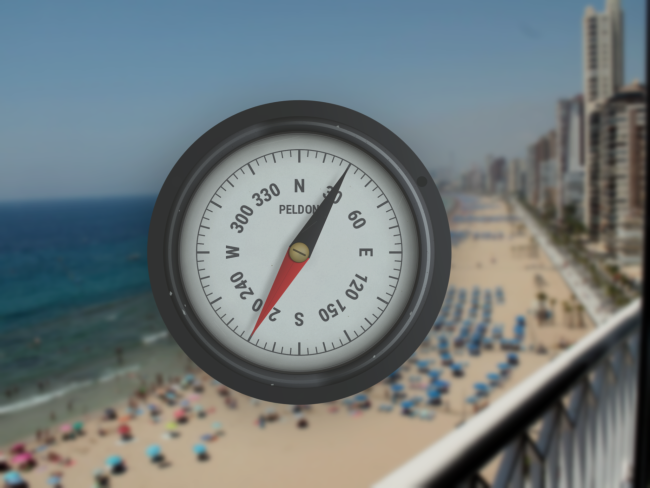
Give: 210,°
